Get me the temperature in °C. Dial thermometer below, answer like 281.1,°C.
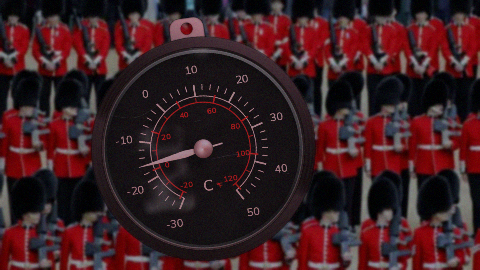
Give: -16,°C
